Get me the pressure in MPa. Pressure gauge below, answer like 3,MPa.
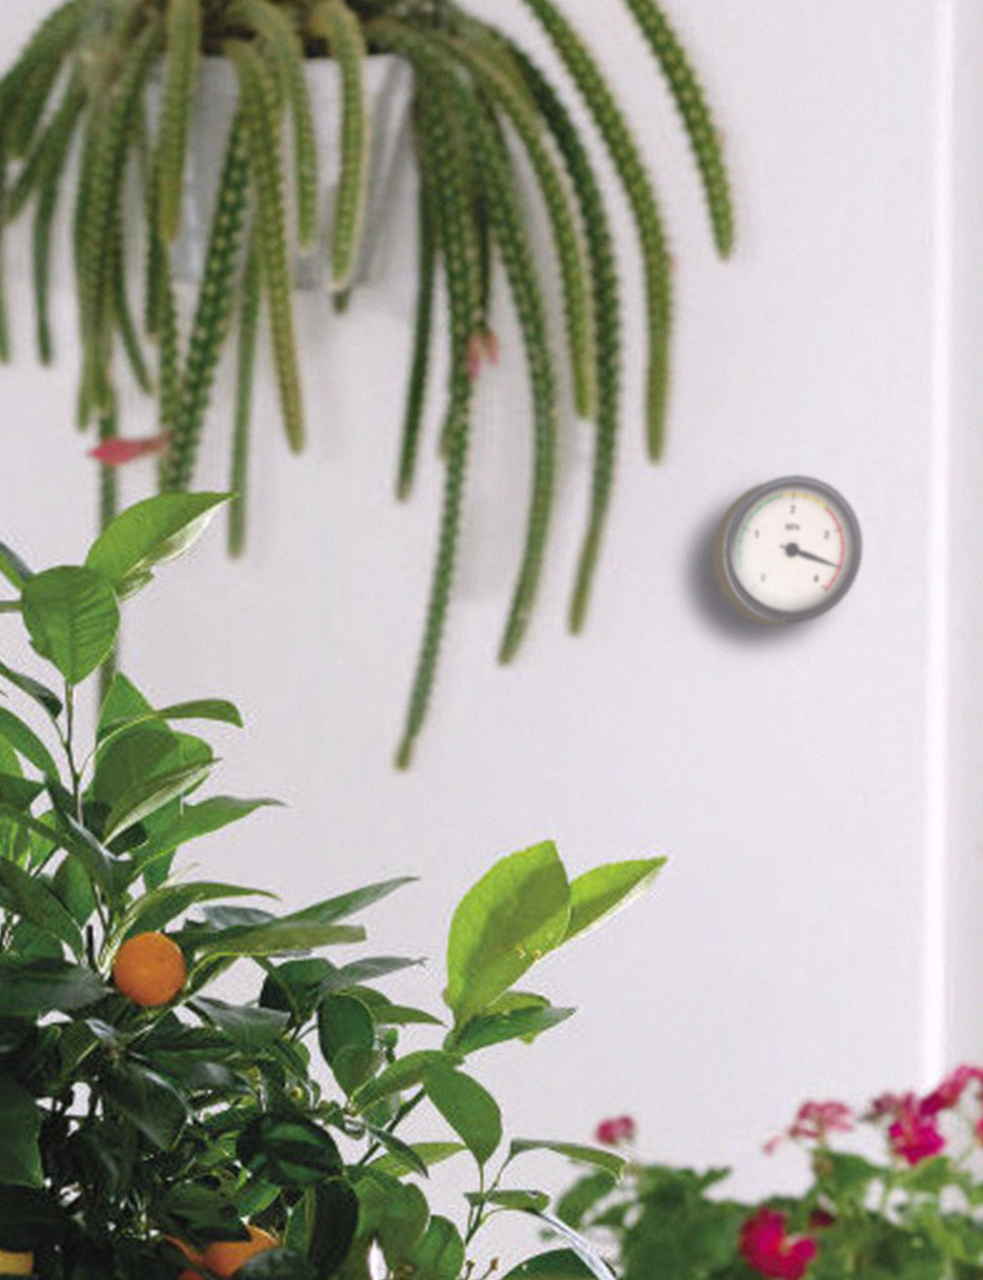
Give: 3.6,MPa
